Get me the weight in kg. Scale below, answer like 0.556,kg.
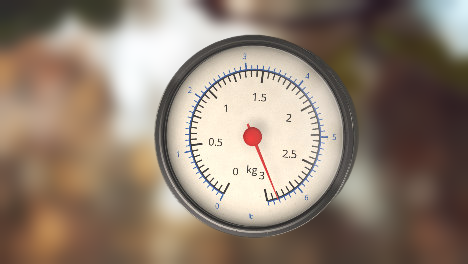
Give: 2.9,kg
